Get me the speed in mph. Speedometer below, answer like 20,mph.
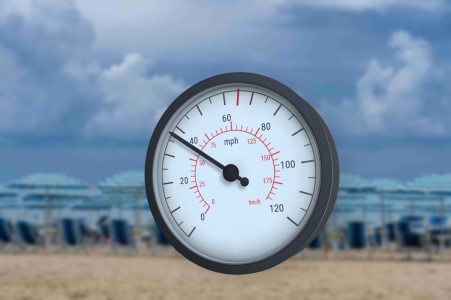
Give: 37.5,mph
